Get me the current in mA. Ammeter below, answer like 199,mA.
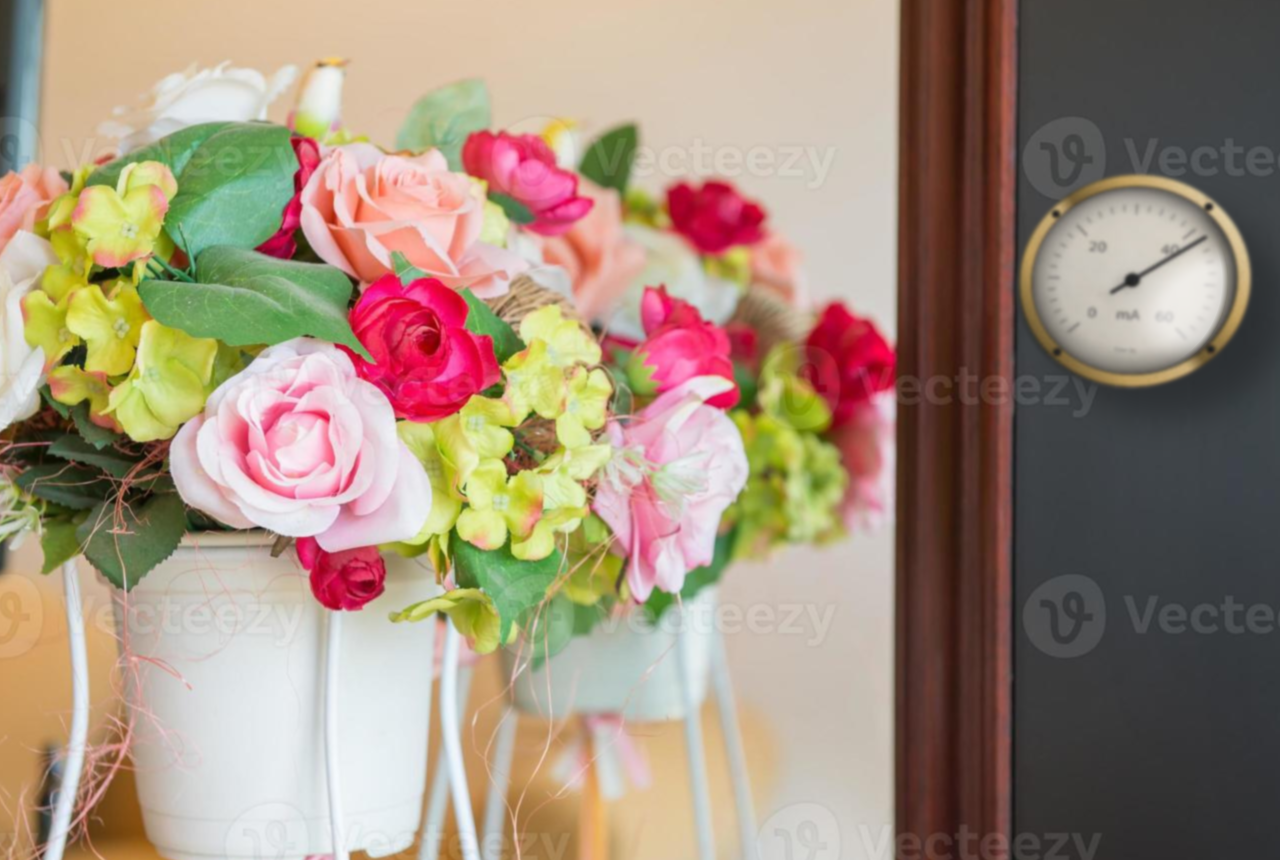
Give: 42,mA
